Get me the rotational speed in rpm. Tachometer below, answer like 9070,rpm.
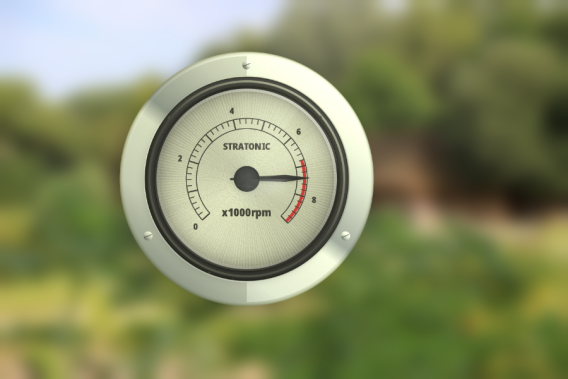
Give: 7400,rpm
